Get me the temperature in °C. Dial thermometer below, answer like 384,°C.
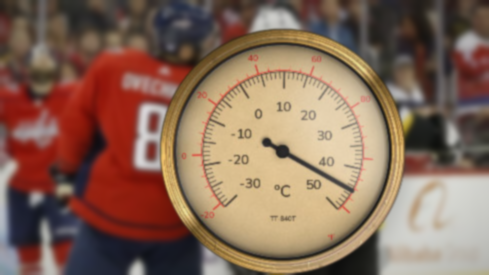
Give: 45,°C
